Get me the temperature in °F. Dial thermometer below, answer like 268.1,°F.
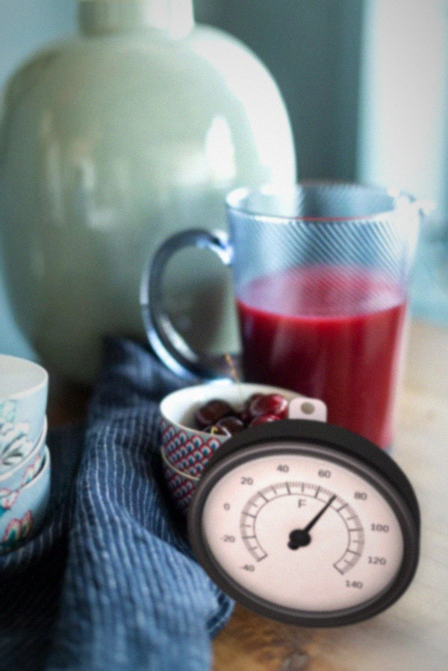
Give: 70,°F
